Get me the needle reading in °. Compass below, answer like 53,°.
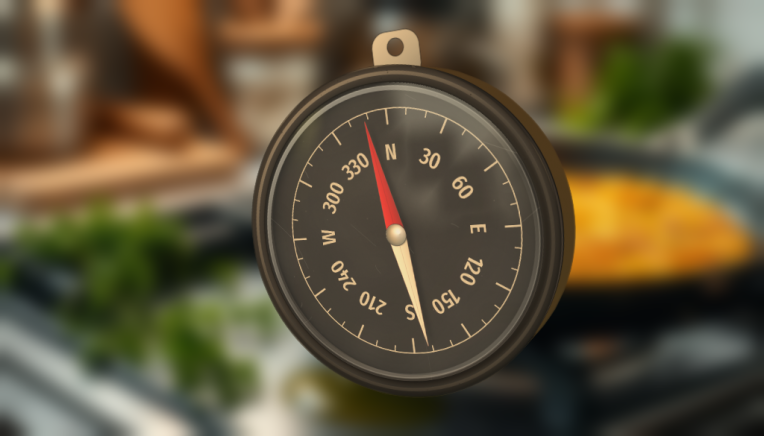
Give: 350,°
